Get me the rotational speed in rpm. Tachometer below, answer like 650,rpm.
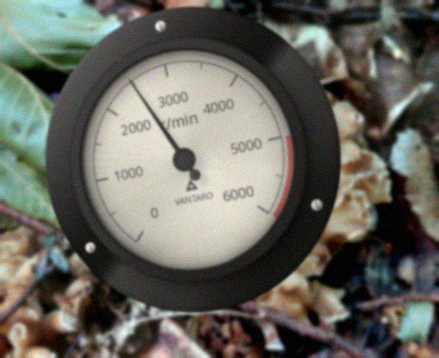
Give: 2500,rpm
